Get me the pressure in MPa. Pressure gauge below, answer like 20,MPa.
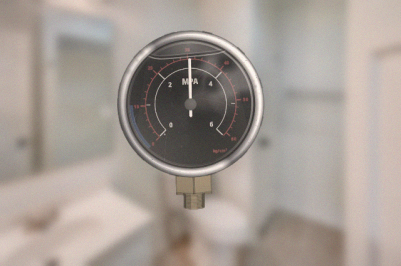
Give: 3,MPa
